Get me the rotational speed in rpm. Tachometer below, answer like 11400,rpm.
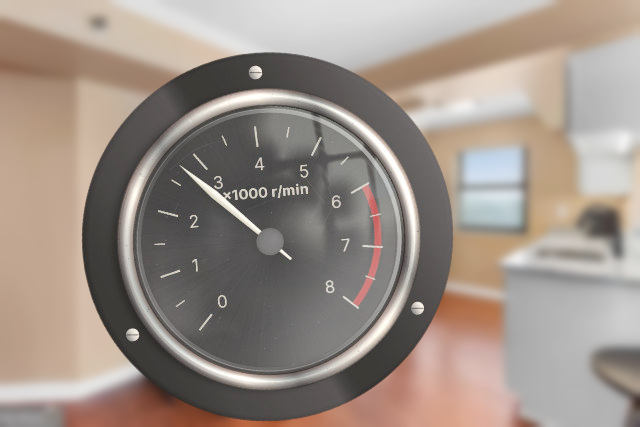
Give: 2750,rpm
